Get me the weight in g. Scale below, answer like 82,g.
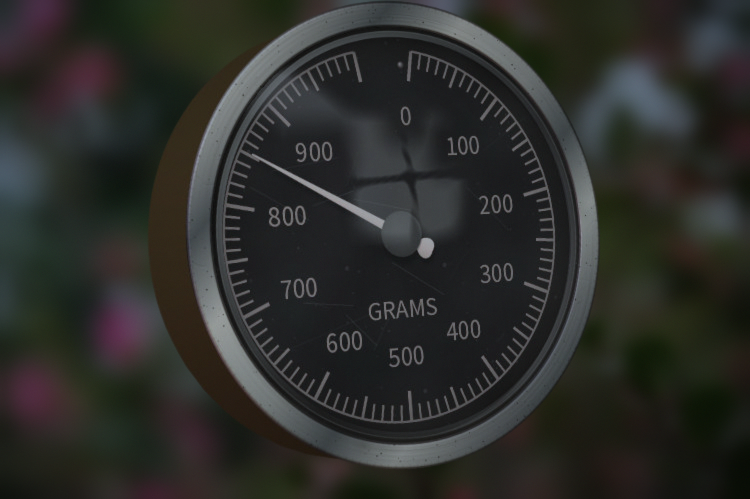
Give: 850,g
